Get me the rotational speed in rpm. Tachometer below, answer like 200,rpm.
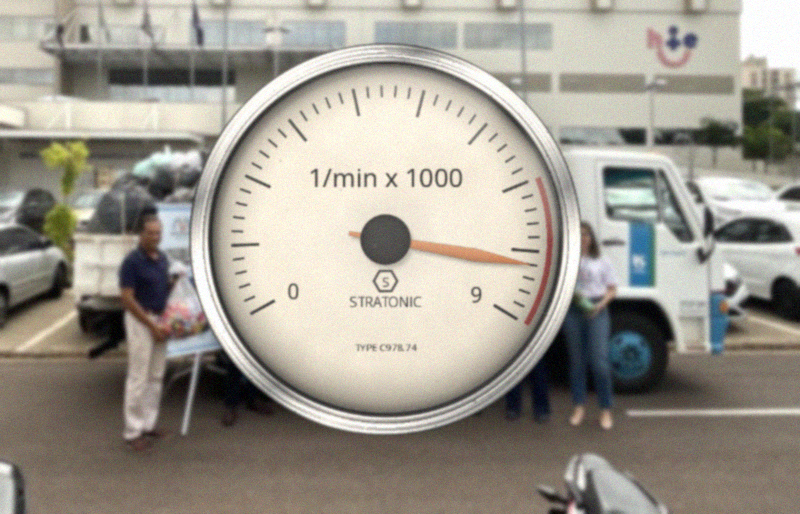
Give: 8200,rpm
